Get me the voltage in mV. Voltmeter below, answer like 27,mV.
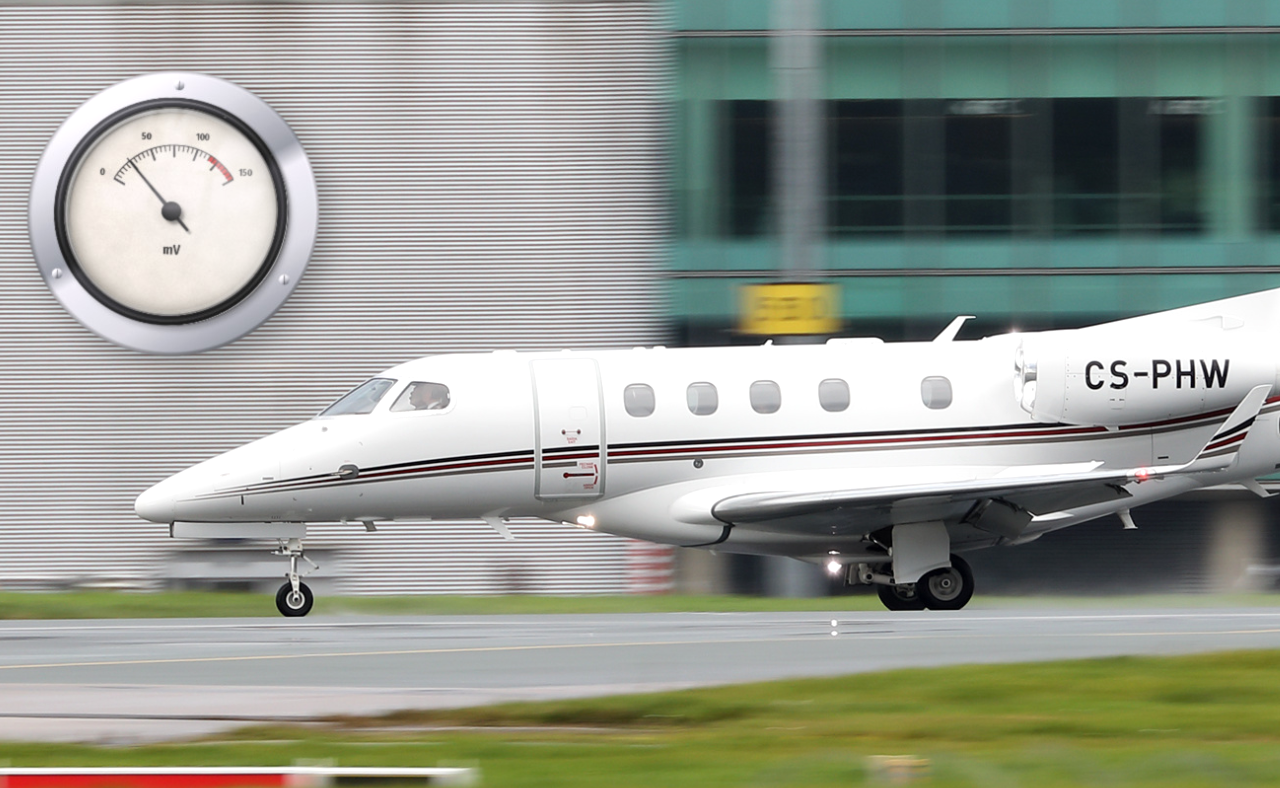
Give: 25,mV
